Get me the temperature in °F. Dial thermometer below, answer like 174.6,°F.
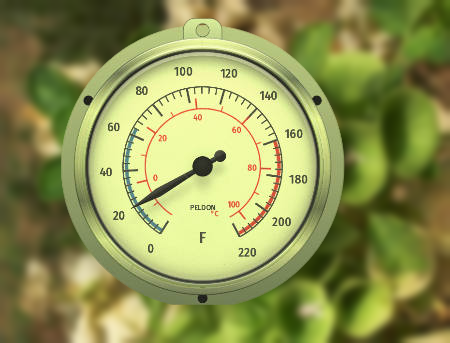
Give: 20,°F
